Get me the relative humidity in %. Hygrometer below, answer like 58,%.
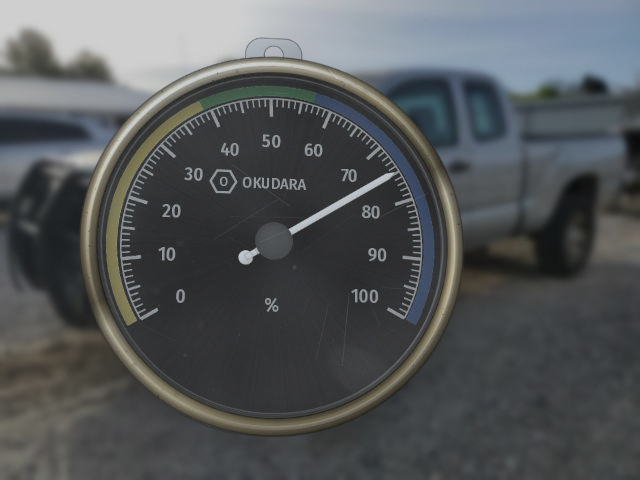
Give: 75,%
